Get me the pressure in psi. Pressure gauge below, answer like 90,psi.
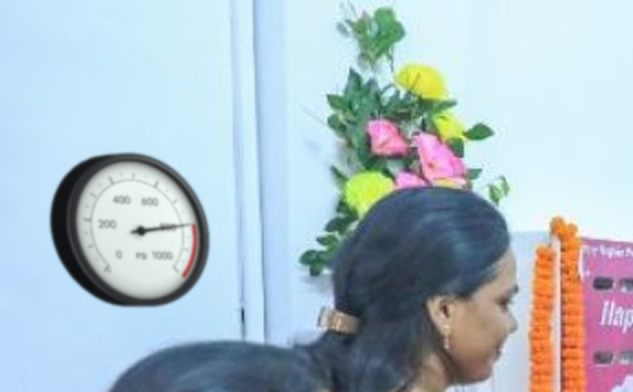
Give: 800,psi
